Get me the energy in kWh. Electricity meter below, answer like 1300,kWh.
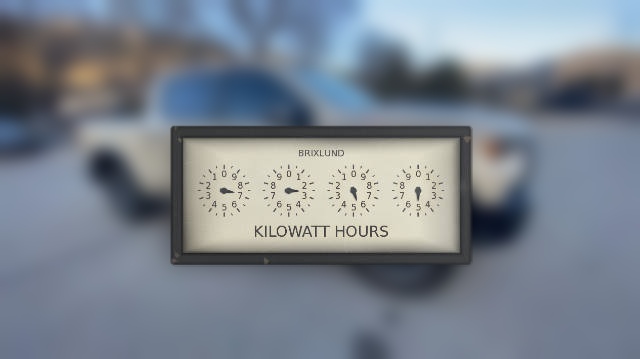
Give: 7255,kWh
